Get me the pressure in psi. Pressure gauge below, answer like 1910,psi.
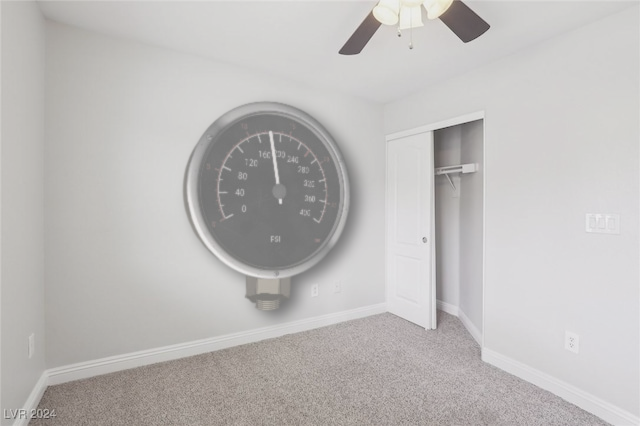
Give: 180,psi
